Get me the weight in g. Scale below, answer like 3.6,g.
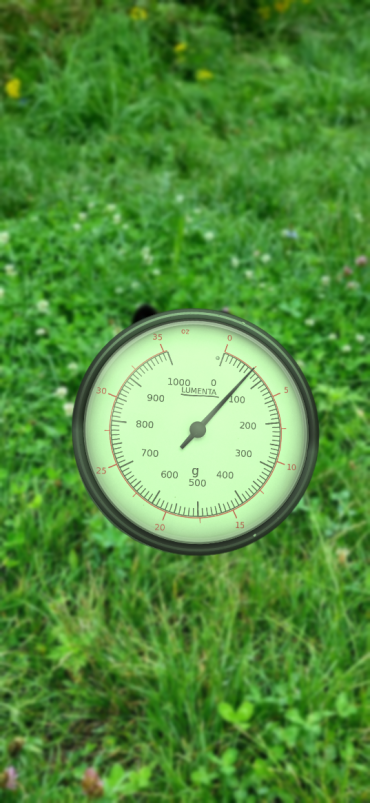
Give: 70,g
